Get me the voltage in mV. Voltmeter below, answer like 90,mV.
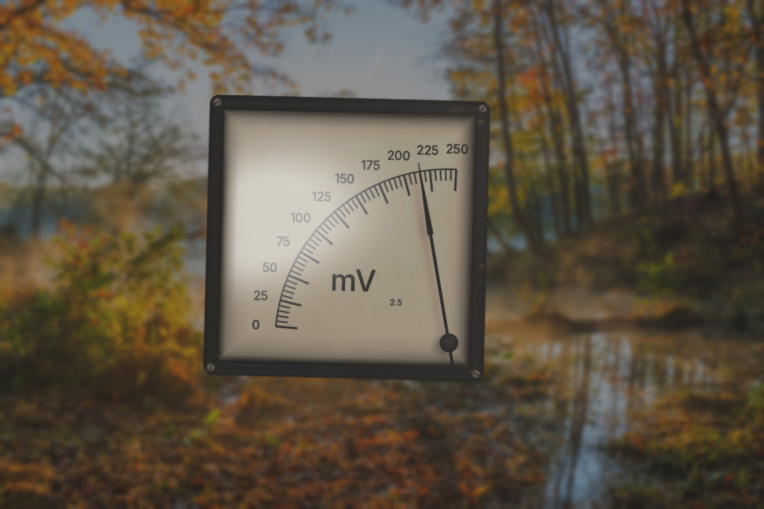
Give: 215,mV
